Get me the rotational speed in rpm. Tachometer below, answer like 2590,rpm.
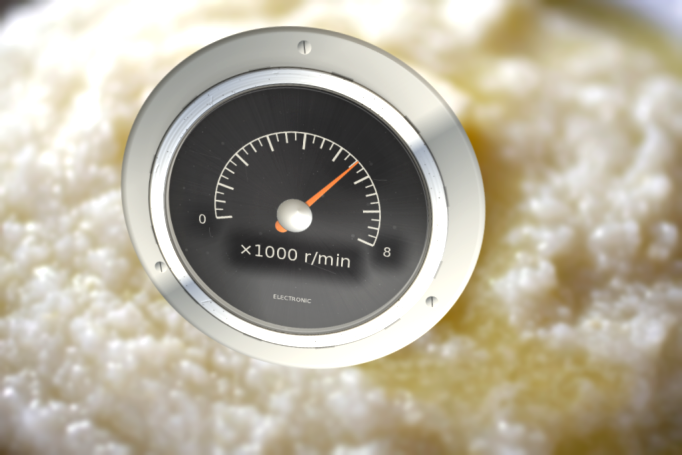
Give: 5500,rpm
